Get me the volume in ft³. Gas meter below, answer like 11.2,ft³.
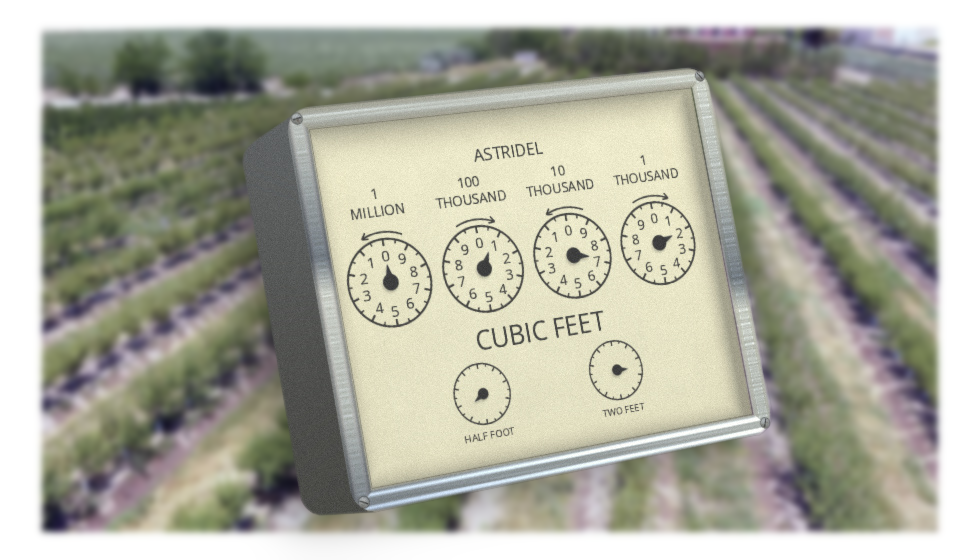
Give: 7200,ft³
